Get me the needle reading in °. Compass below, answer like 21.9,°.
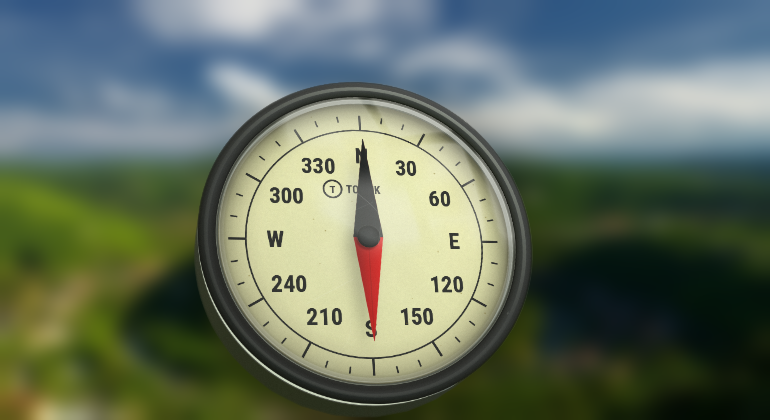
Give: 180,°
